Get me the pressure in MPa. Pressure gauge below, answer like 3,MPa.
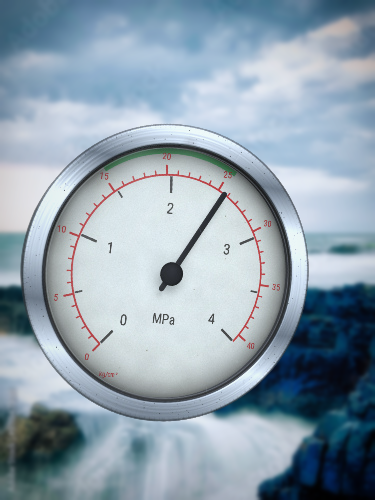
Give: 2.5,MPa
